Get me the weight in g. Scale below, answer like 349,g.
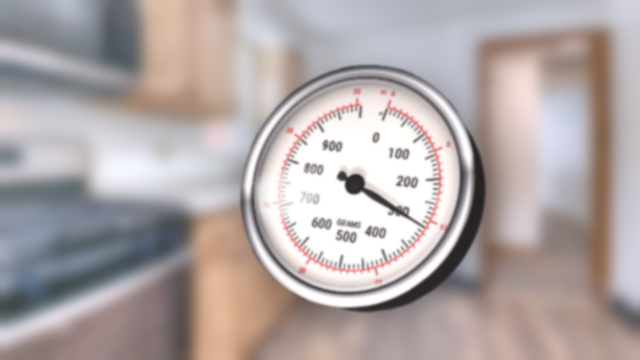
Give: 300,g
